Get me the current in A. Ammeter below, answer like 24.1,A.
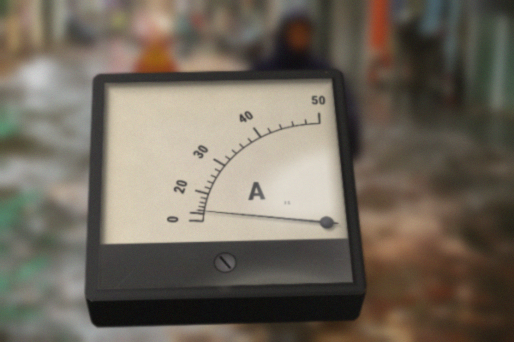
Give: 10,A
